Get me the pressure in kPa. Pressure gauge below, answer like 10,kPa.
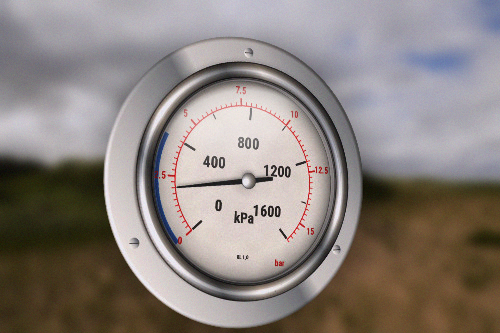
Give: 200,kPa
